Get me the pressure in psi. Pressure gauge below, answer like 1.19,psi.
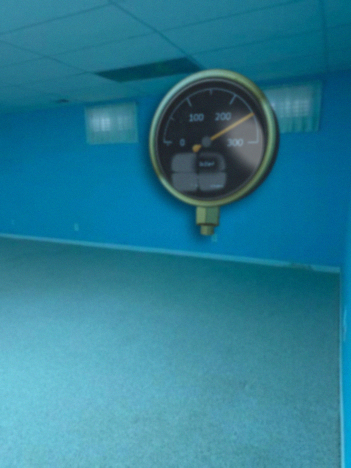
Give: 250,psi
